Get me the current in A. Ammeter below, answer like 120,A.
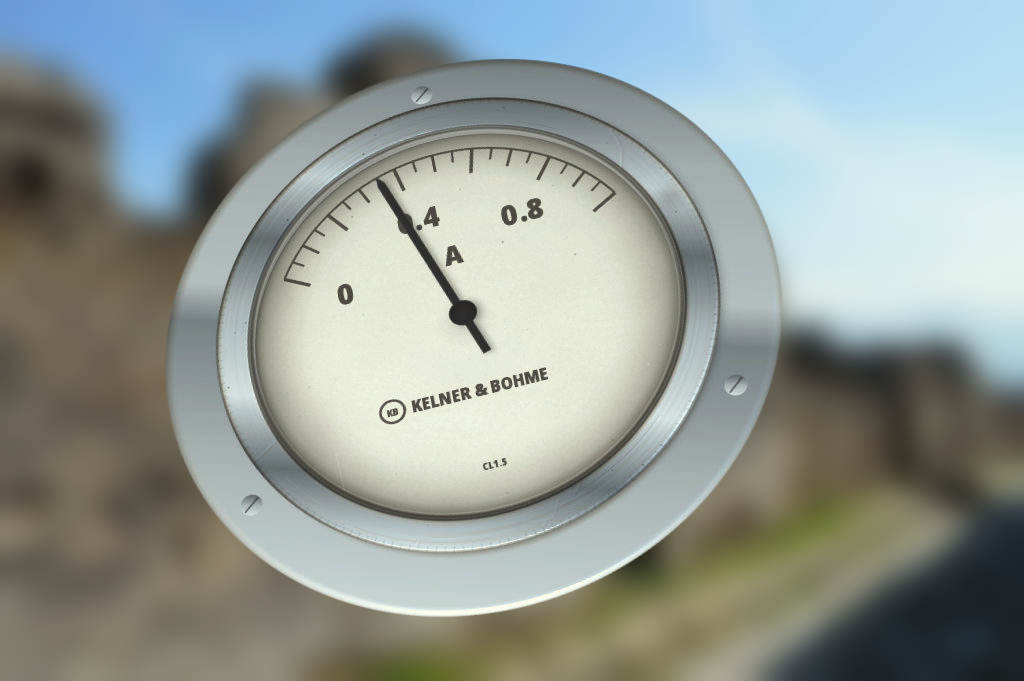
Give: 0.35,A
